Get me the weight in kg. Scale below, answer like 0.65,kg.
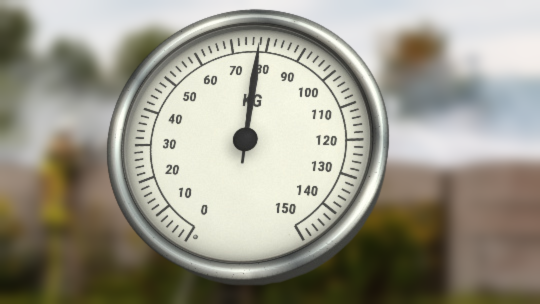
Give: 78,kg
